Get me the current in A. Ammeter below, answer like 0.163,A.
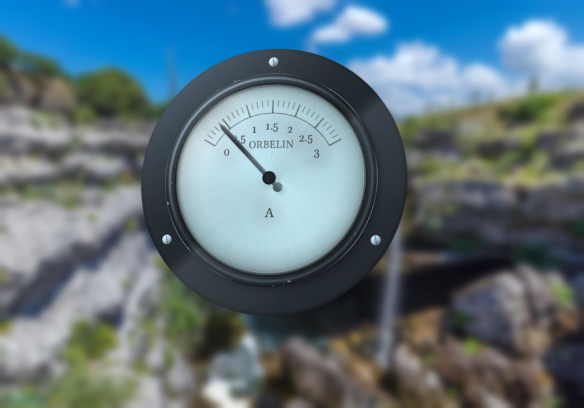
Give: 0.4,A
